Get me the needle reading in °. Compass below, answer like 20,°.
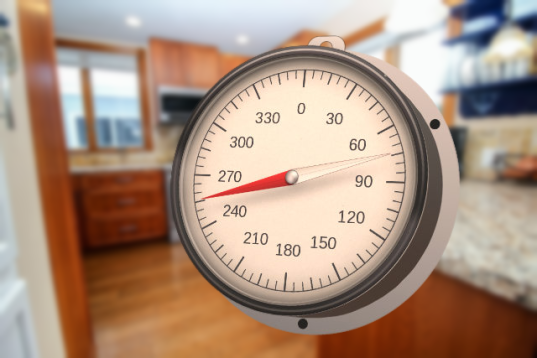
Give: 255,°
